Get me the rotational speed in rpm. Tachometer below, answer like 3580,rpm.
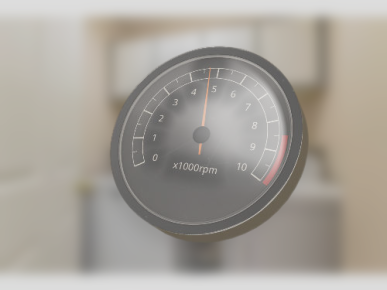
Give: 4750,rpm
